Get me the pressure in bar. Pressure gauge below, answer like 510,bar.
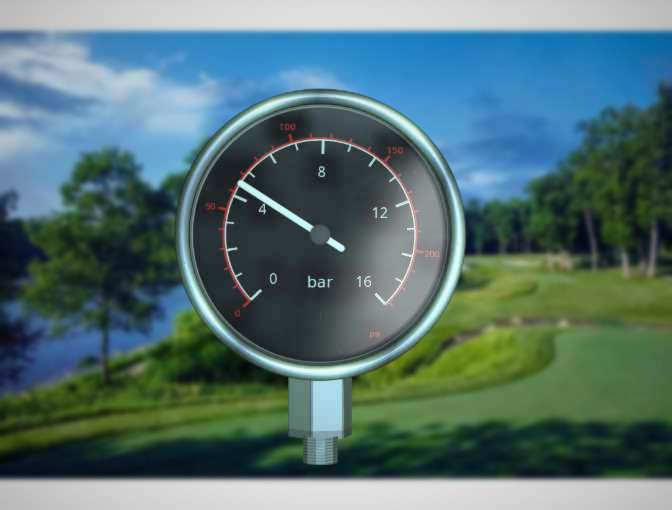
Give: 4.5,bar
